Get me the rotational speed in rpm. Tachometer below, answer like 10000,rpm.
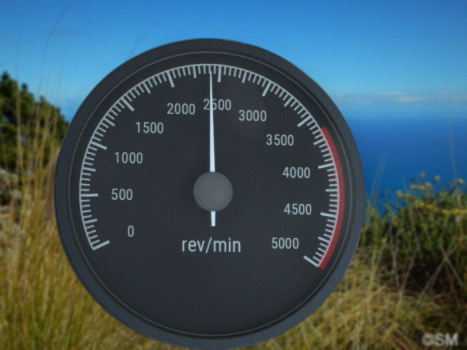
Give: 2400,rpm
